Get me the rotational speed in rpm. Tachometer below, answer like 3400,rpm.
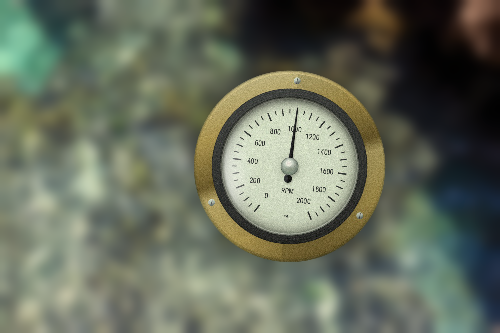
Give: 1000,rpm
